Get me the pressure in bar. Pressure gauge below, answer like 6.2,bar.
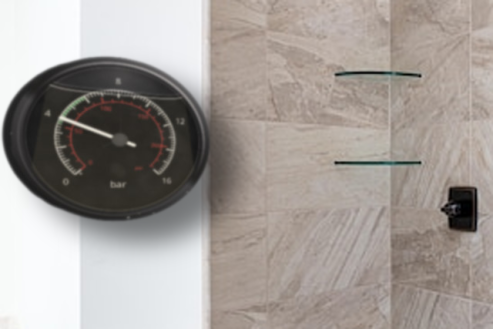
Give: 4,bar
